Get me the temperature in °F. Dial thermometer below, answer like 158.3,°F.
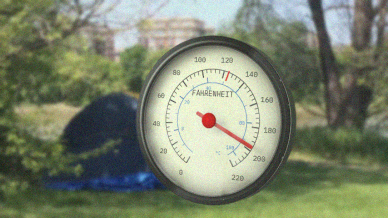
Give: 196,°F
